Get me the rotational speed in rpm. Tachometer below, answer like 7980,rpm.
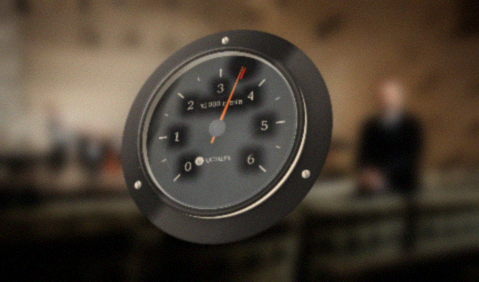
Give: 3500,rpm
